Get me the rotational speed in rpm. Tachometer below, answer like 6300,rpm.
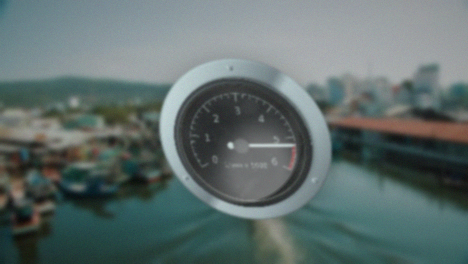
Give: 5200,rpm
